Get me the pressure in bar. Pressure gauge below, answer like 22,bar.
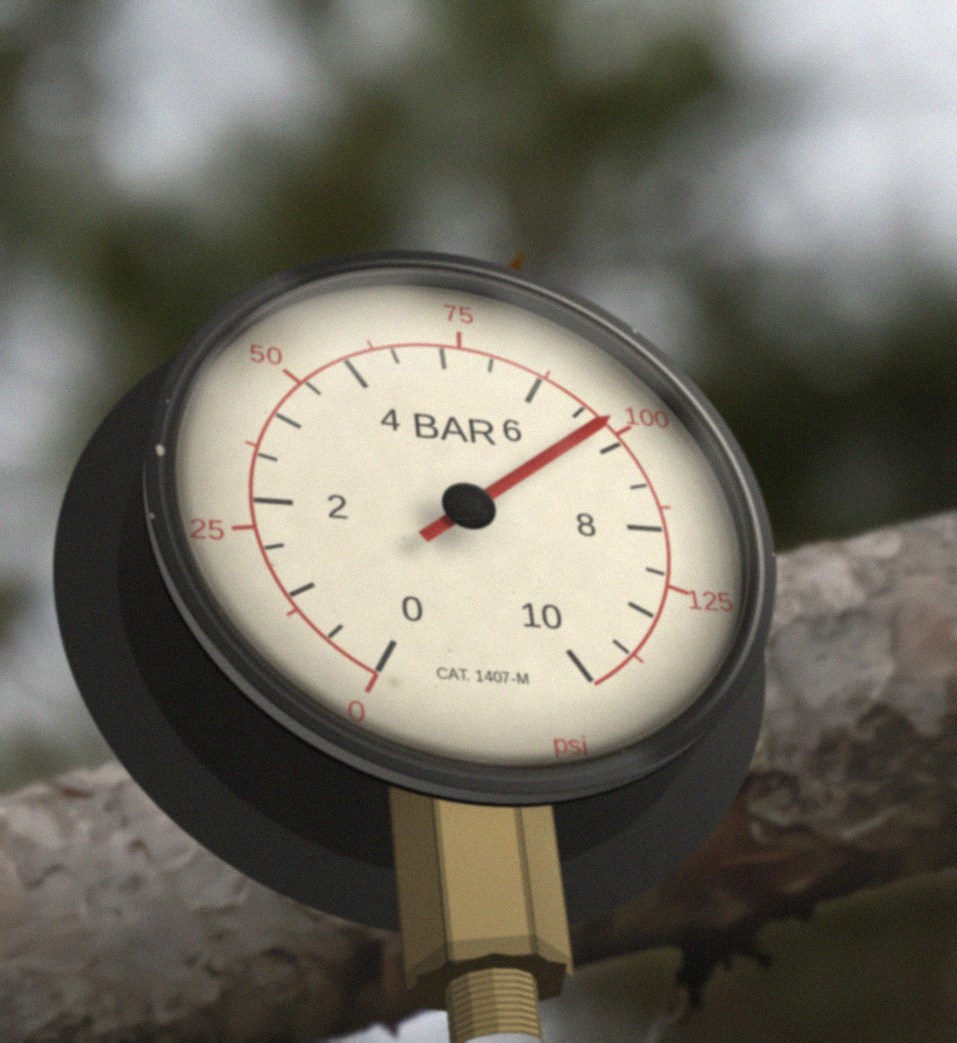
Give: 6.75,bar
